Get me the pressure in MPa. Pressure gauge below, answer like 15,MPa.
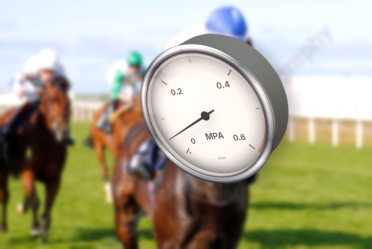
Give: 0.05,MPa
